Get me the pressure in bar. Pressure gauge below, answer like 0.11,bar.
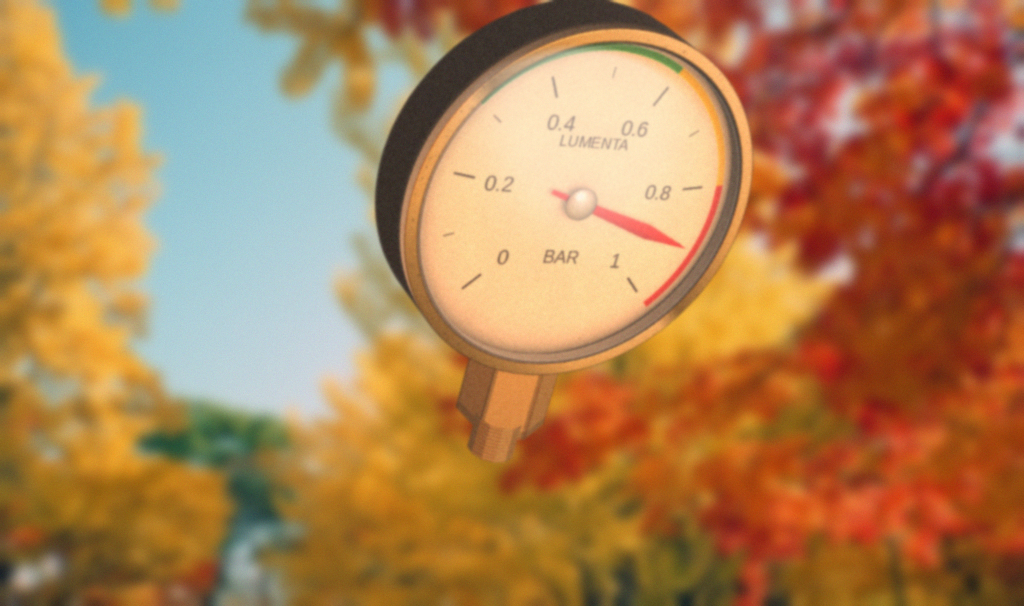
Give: 0.9,bar
